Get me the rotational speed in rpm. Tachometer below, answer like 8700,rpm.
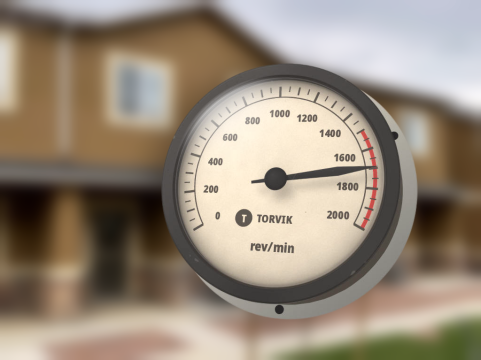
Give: 1700,rpm
